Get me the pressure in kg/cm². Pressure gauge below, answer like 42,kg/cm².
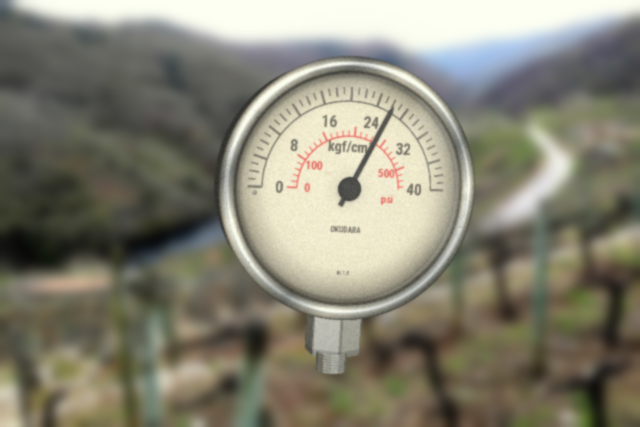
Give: 26,kg/cm²
